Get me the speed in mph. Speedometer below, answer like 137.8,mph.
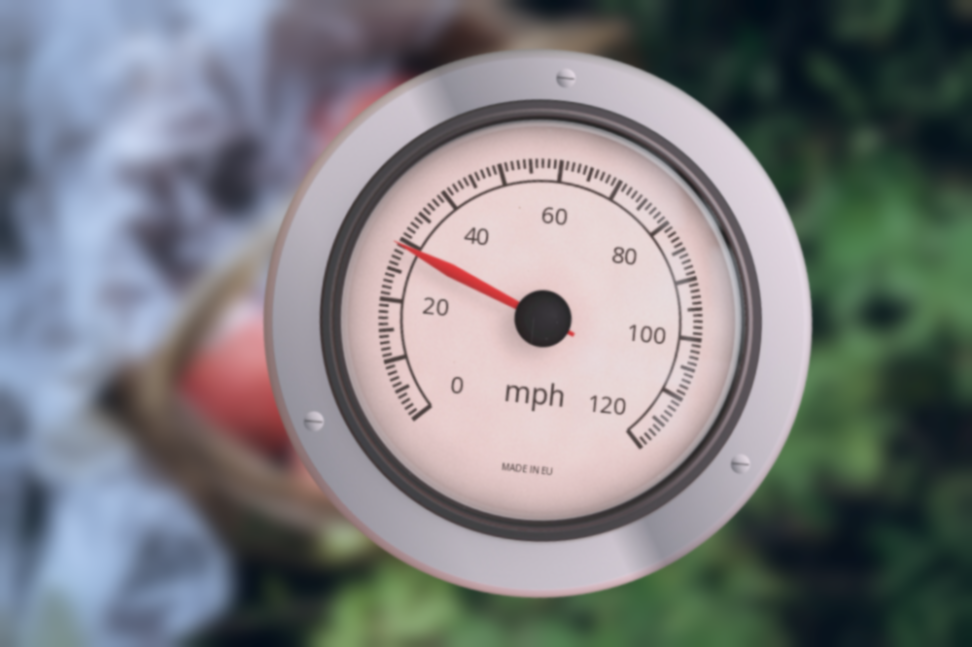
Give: 29,mph
